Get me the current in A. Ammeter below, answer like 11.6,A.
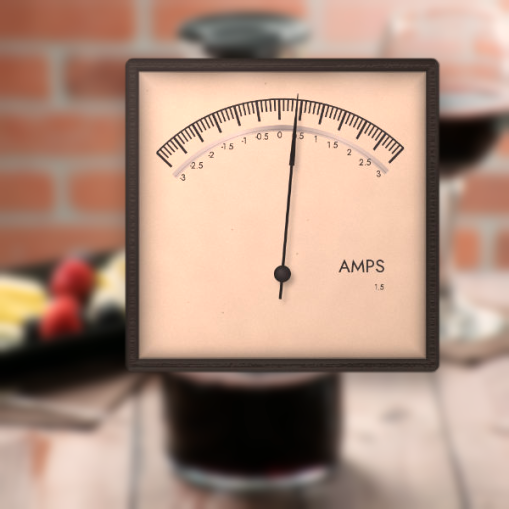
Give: 0.4,A
